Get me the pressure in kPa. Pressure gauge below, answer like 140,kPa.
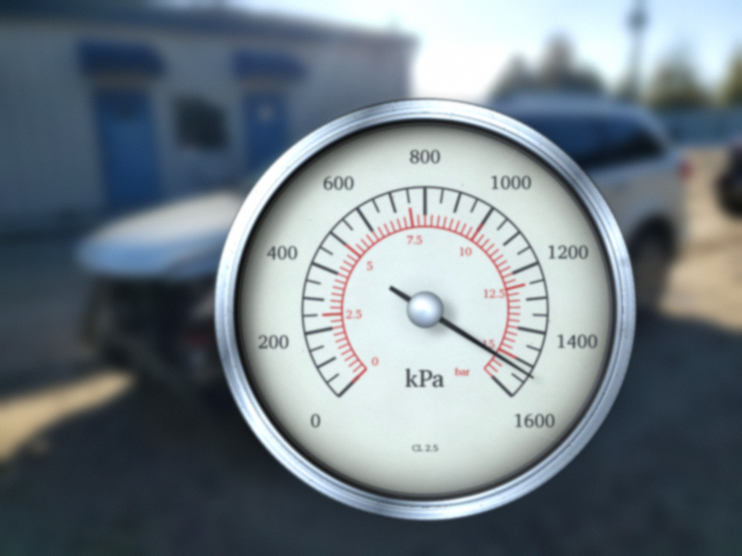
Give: 1525,kPa
